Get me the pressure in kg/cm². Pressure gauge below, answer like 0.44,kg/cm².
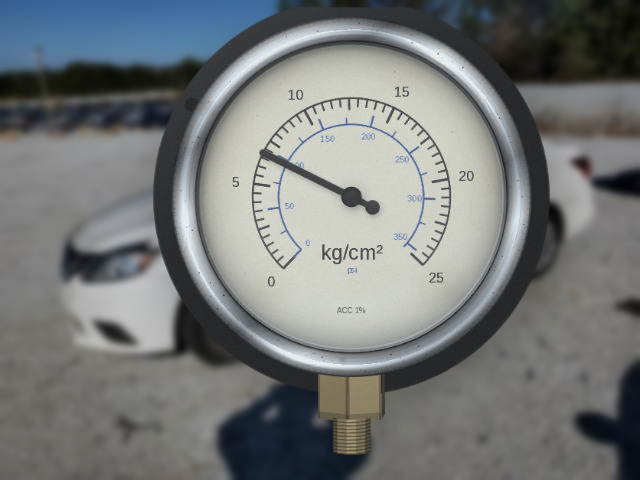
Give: 6.75,kg/cm²
